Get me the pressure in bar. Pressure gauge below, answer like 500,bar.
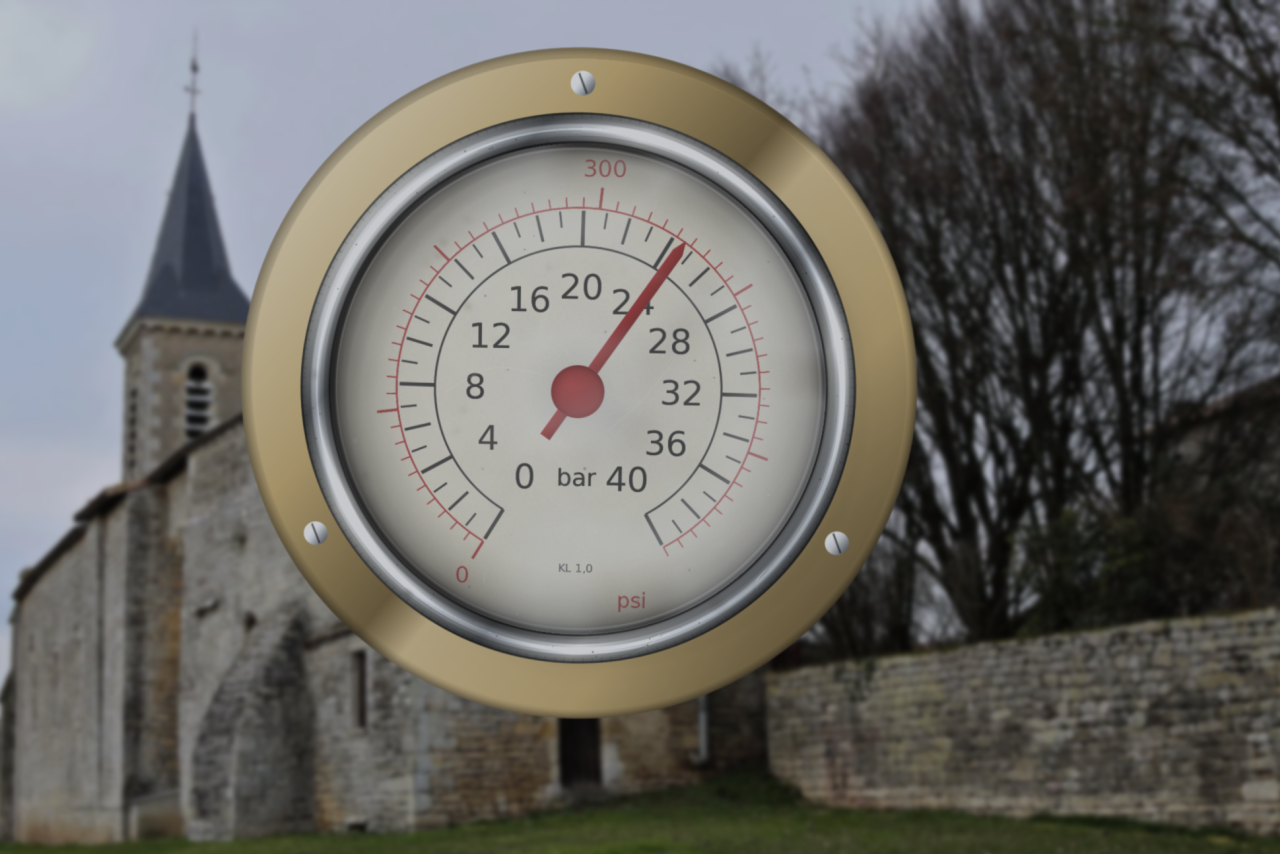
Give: 24.5,bar
